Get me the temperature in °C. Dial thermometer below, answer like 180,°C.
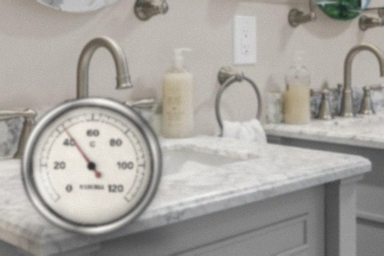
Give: 44,°C
